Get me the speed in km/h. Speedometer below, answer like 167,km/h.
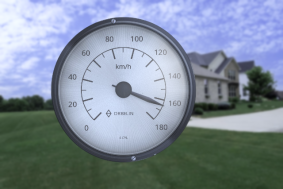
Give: 165,km/h
